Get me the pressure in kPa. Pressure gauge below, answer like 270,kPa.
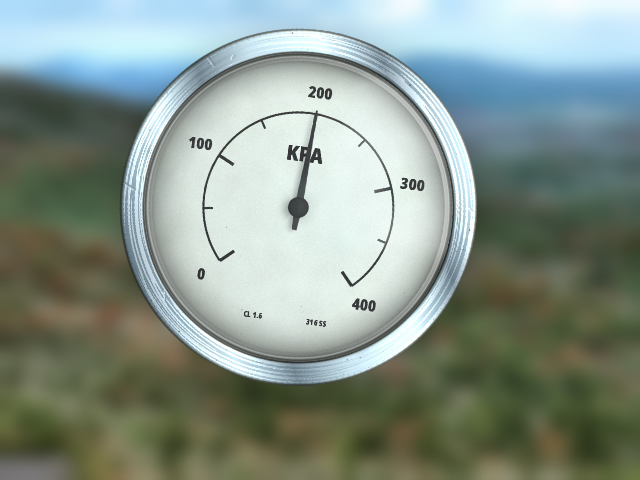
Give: 200,kPa
